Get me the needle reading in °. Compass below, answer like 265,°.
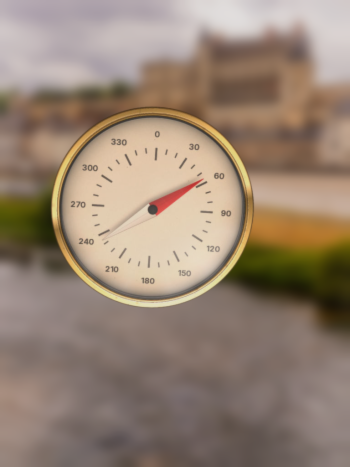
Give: 55,°
